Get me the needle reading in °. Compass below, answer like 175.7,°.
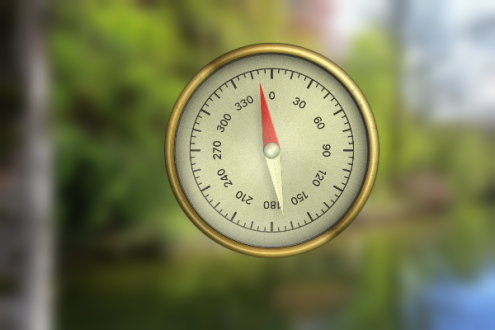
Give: 350,°
